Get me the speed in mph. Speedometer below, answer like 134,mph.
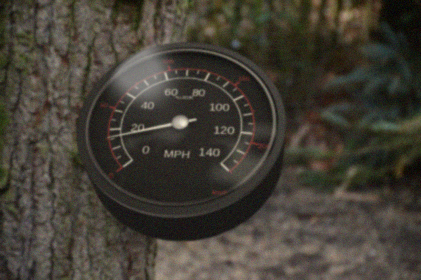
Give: 15,mph
